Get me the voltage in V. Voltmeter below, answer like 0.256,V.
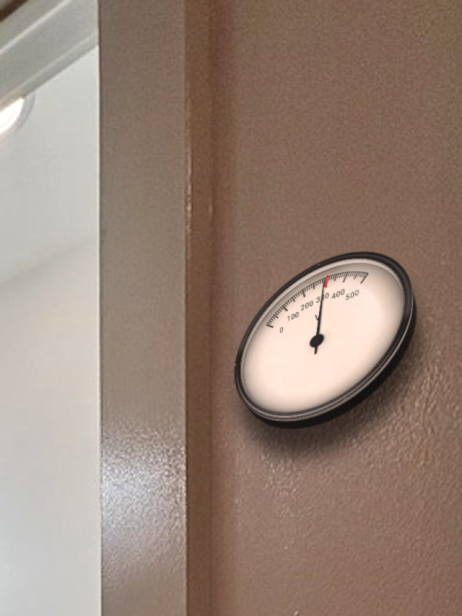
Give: 300,V
